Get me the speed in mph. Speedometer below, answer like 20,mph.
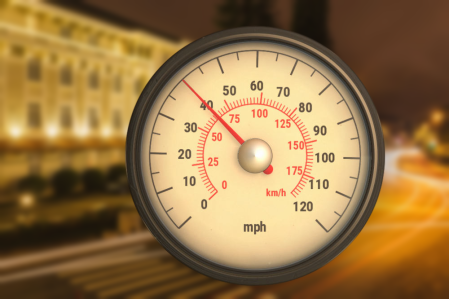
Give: 40,mph
